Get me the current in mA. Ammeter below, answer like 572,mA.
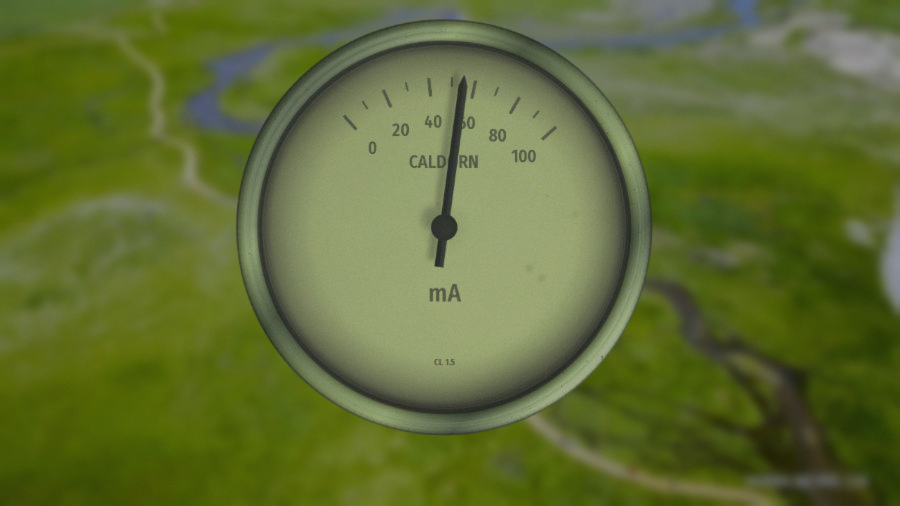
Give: 55,mA
